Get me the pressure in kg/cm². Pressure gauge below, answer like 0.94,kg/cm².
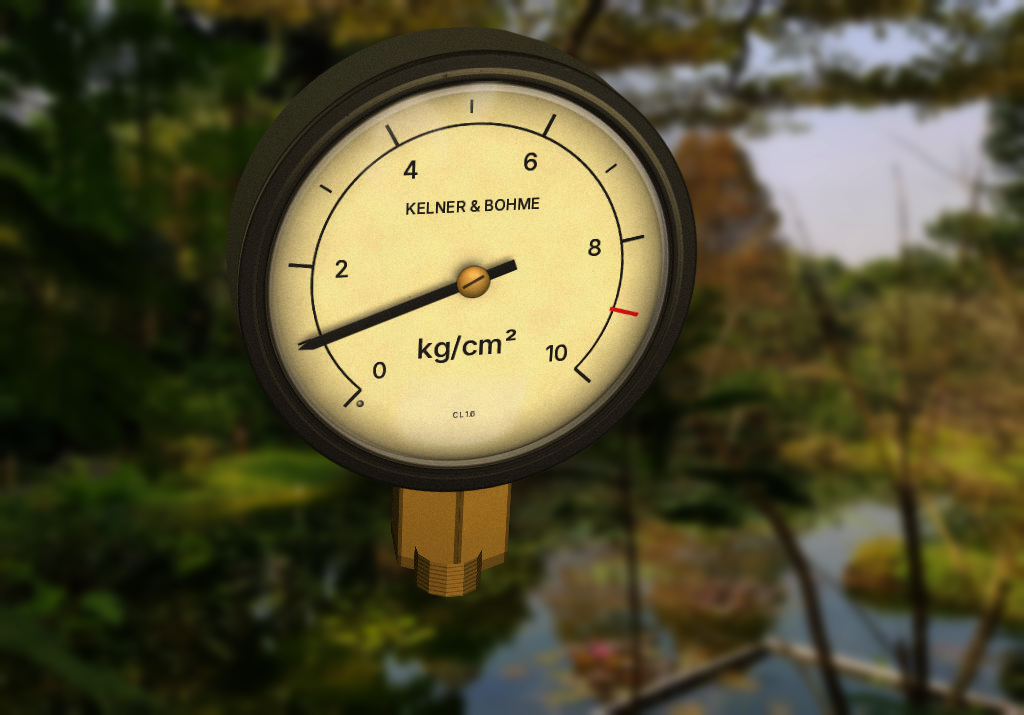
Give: 1,kg/cm²
